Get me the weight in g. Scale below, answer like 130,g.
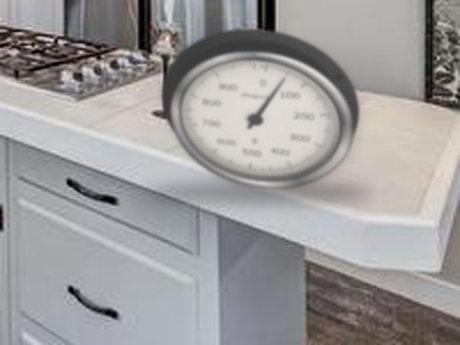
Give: 50,g
